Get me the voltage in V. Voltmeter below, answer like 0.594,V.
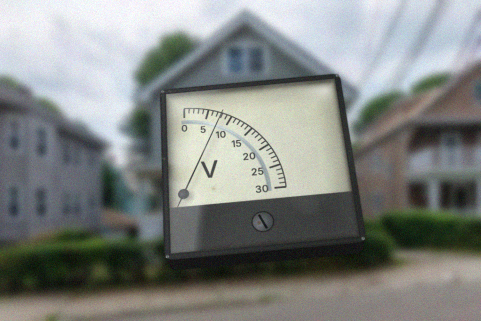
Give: 8,V
